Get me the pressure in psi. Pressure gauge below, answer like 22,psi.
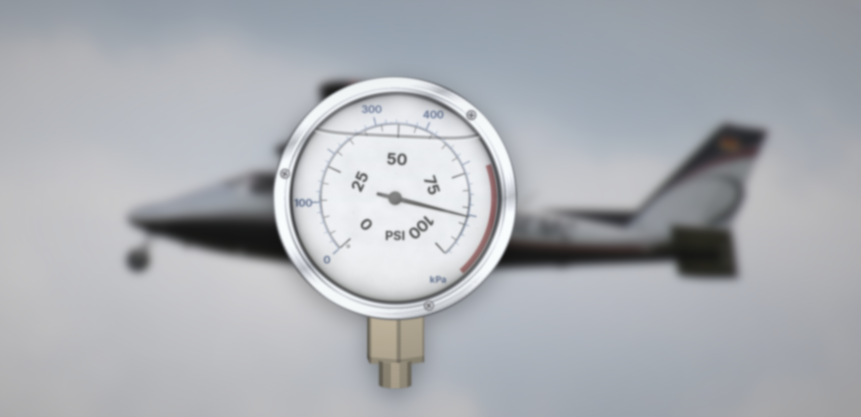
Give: 87.5,psi
